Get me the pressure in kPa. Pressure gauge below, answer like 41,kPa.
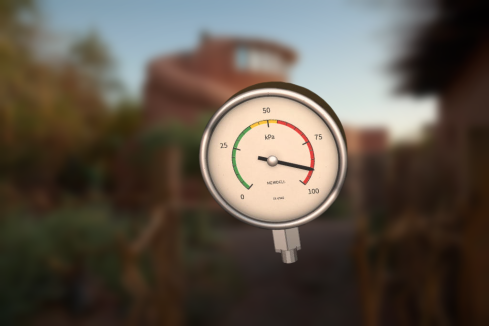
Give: 90,kPa
